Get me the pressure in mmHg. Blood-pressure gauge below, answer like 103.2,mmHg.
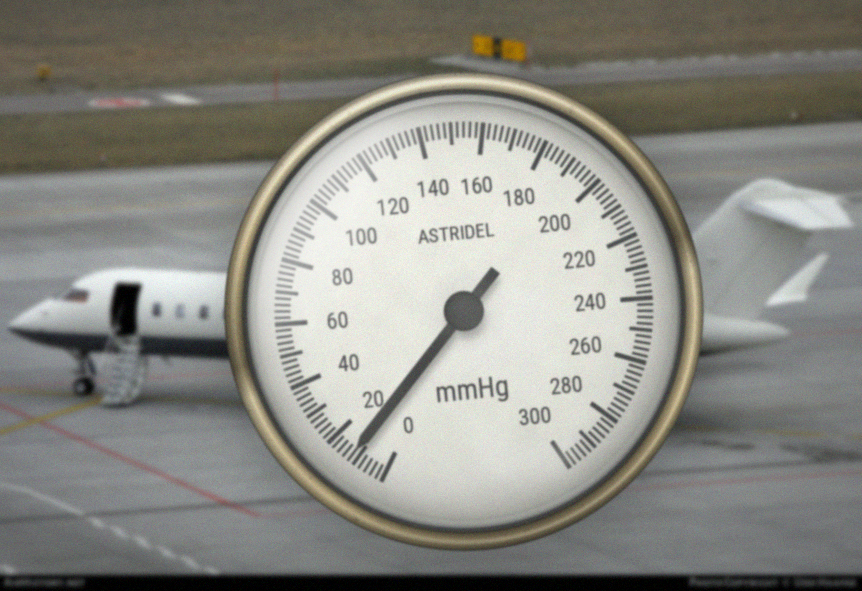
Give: 12,mmHg
